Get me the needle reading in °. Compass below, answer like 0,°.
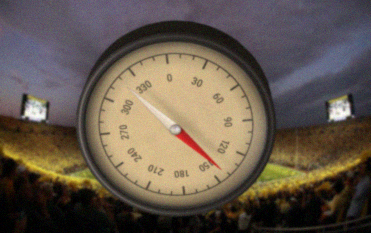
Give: 140,°
